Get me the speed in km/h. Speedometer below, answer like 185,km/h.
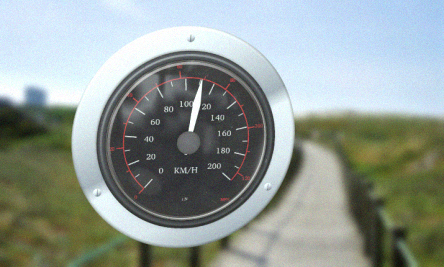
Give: 110,km/h
